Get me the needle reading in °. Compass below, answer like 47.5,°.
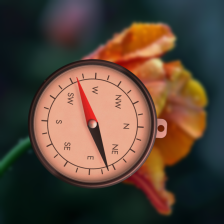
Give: 247.5,°
